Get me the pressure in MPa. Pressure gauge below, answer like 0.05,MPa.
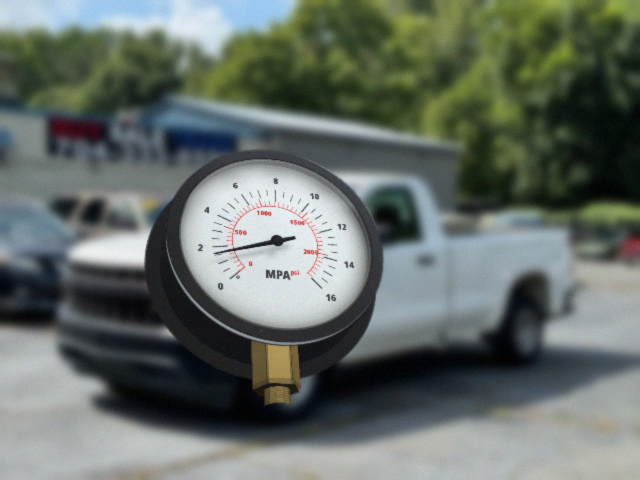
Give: 1.5,MPa
